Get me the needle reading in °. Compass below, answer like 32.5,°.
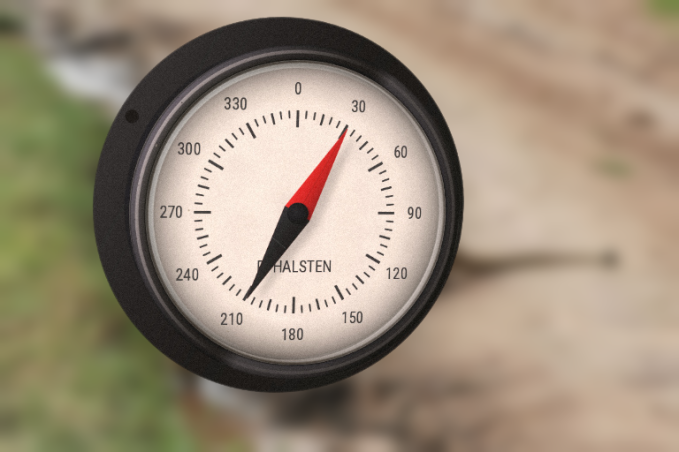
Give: 30,°
